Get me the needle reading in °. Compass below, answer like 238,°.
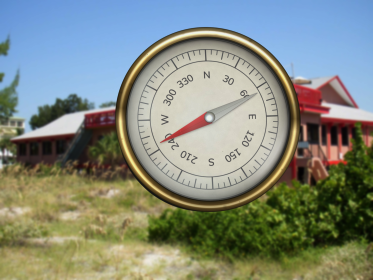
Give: 245,°
